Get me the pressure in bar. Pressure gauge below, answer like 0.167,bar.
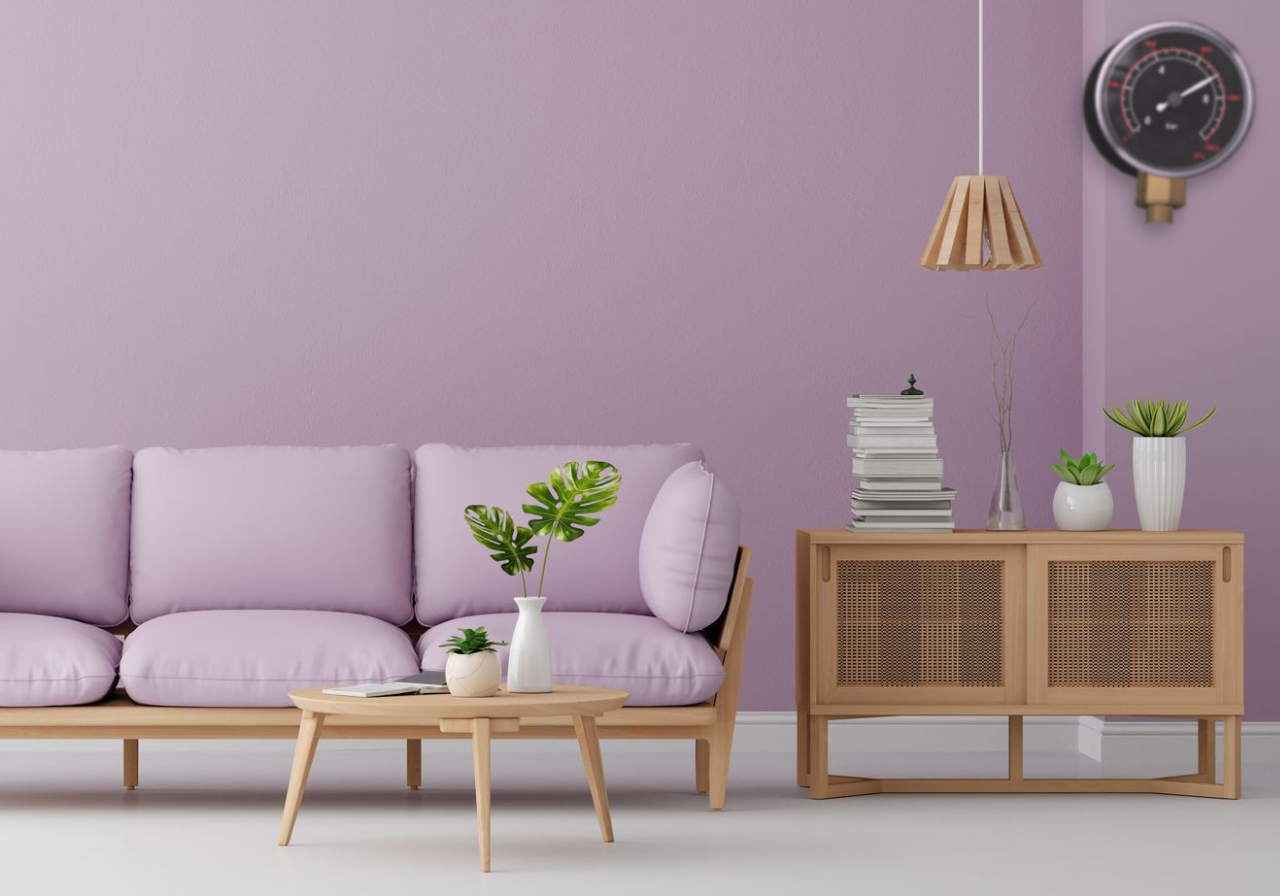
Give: 7,bar
